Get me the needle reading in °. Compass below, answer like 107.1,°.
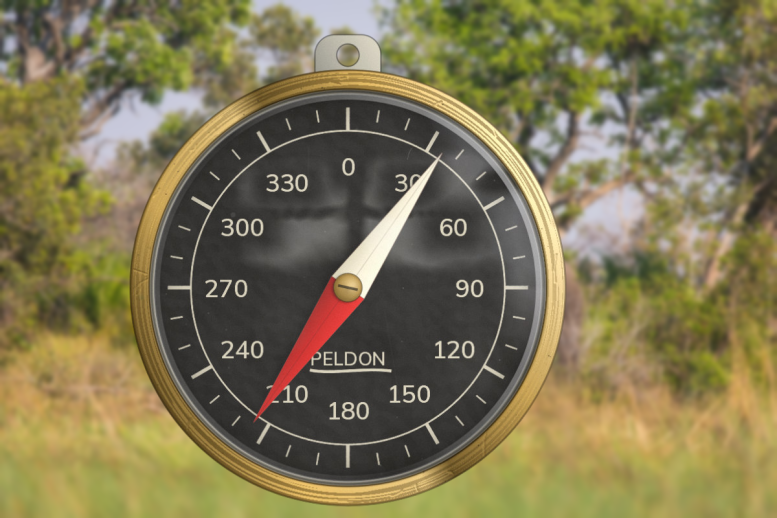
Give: 215,°
